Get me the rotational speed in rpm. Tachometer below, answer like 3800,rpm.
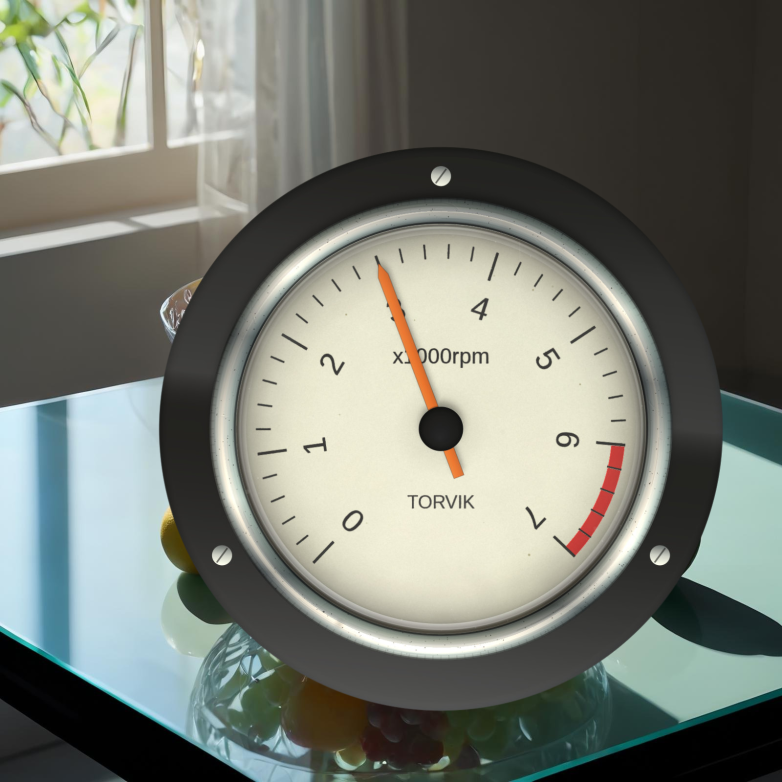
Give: 3000,rpm
